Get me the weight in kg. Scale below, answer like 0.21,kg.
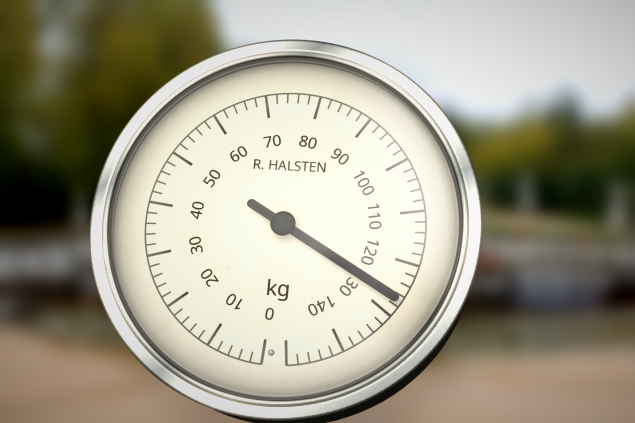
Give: 127,kg
